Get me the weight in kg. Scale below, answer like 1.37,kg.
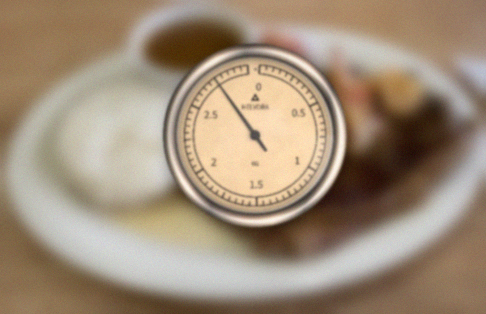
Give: 2.75,kg
